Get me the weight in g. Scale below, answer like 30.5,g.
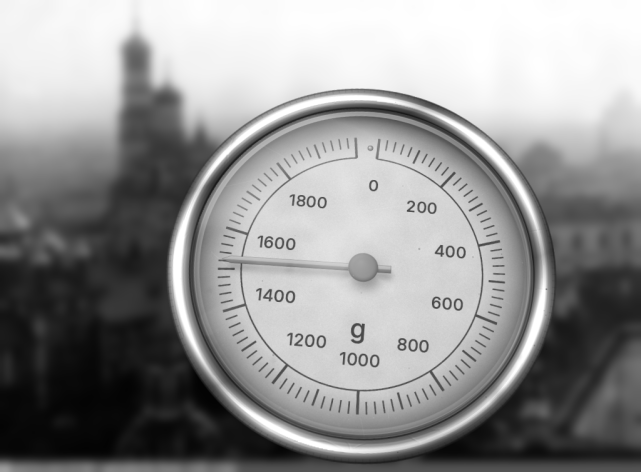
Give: 1520,g
